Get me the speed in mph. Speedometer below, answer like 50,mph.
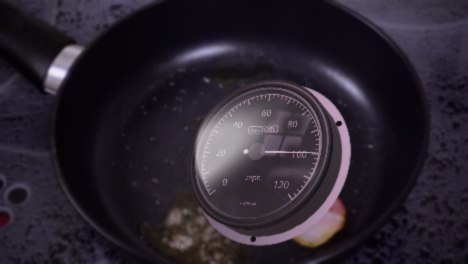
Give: 100,mph
